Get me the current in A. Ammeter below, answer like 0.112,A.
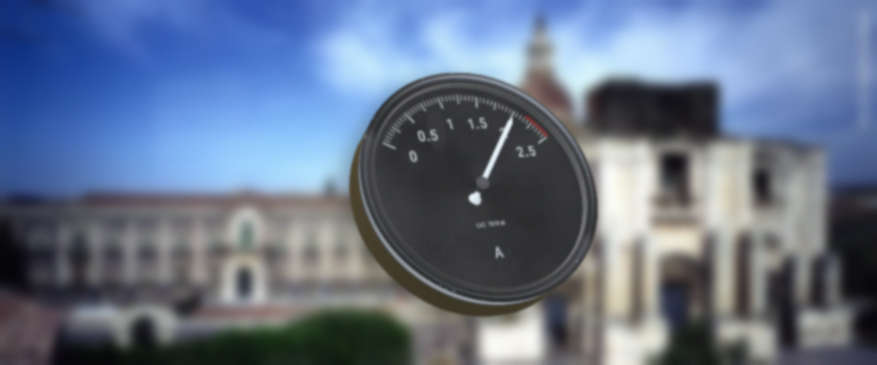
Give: 2,A
